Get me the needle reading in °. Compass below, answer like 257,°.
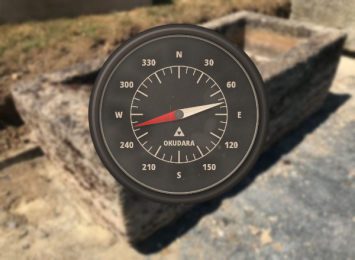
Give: 255,°
